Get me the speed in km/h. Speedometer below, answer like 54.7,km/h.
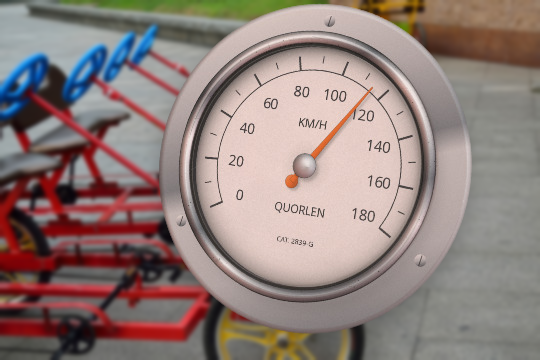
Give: 115,km/h
